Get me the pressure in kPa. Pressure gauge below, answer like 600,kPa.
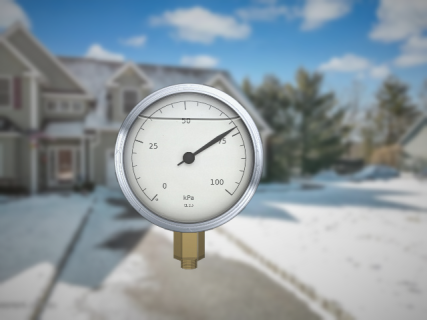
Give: 72.5,kPa
